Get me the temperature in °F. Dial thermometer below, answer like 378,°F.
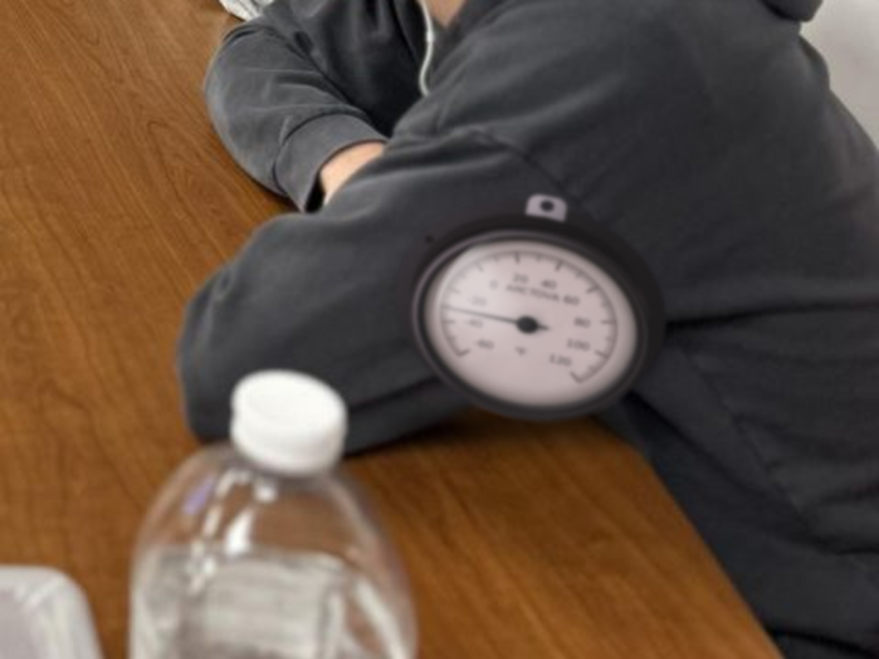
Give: -30,°F
